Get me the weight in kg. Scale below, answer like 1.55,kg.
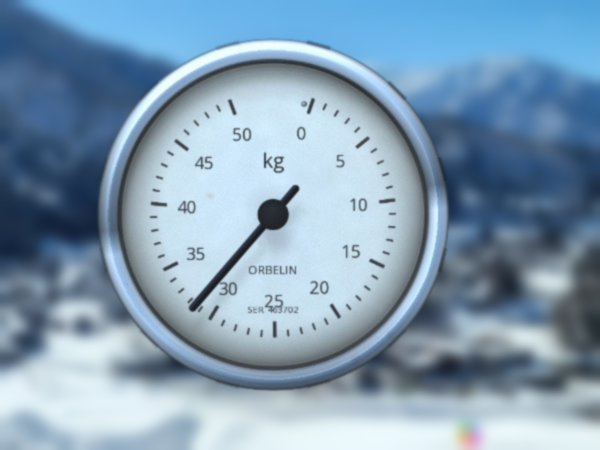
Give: 31.5,kg
